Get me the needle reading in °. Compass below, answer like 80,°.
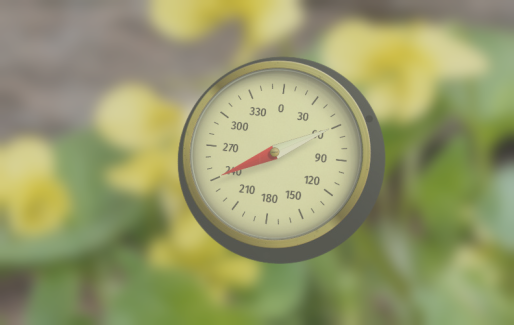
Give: 240,°
